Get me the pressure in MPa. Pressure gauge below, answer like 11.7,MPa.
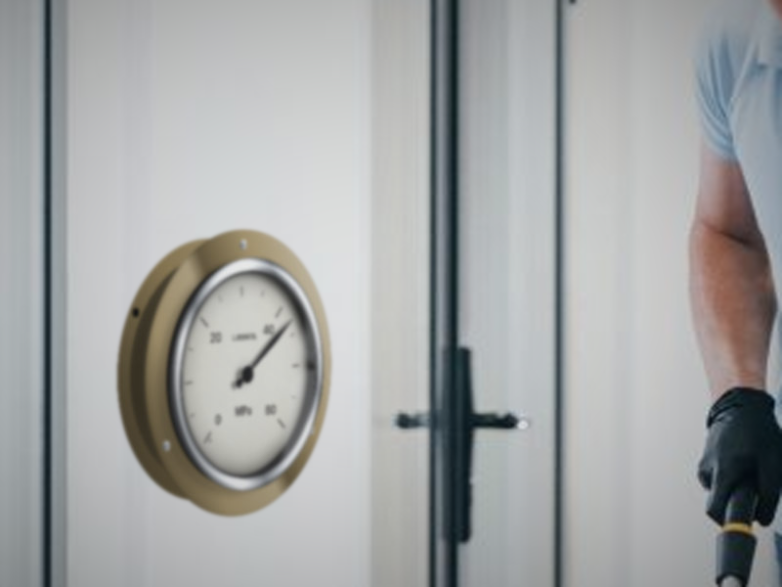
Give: 42.5,MPa
